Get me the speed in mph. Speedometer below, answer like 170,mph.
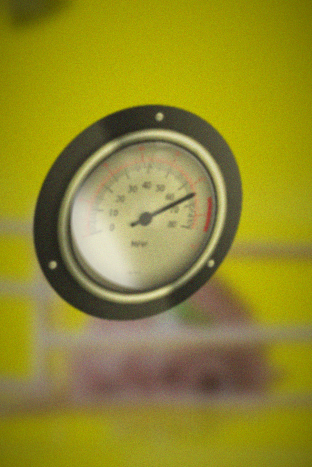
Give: 65,mph
